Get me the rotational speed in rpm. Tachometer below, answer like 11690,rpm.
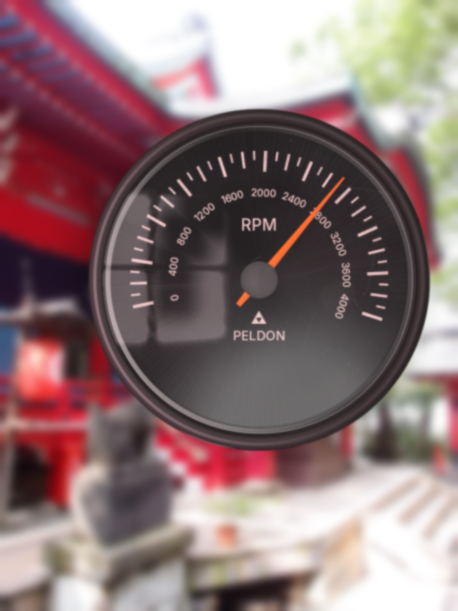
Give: 2700,rpm
